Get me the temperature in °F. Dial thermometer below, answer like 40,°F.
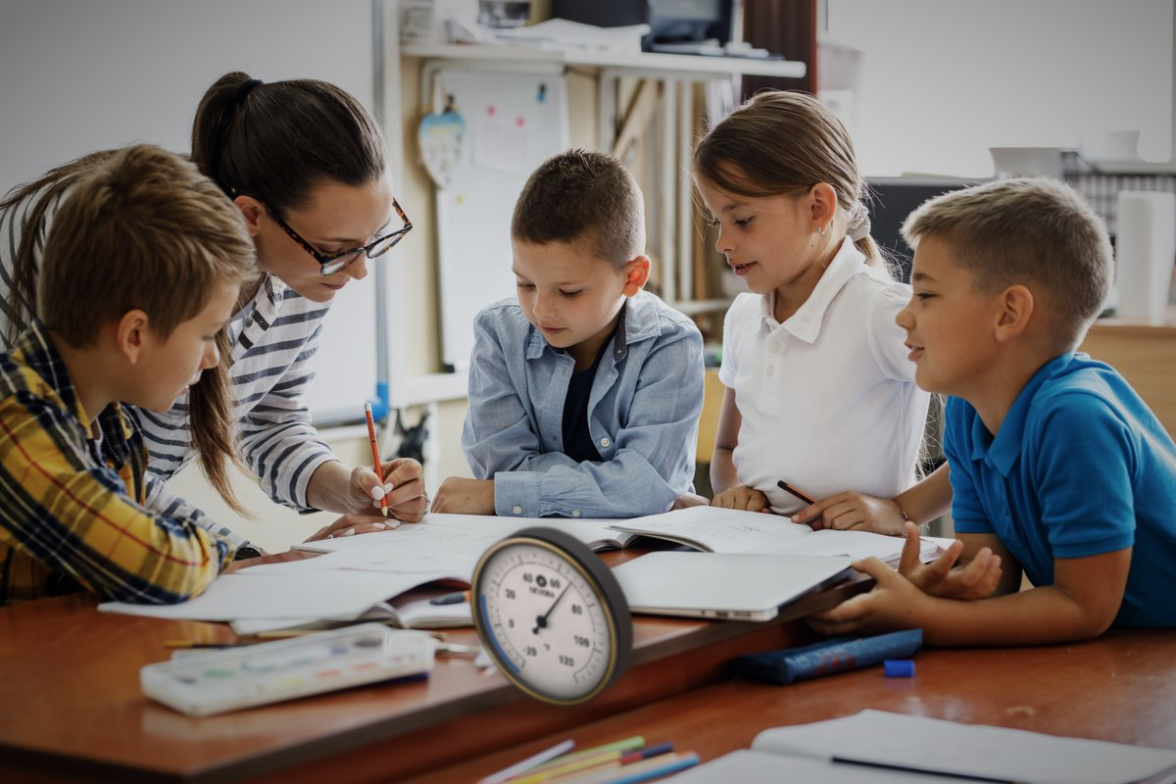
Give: 68,°F
